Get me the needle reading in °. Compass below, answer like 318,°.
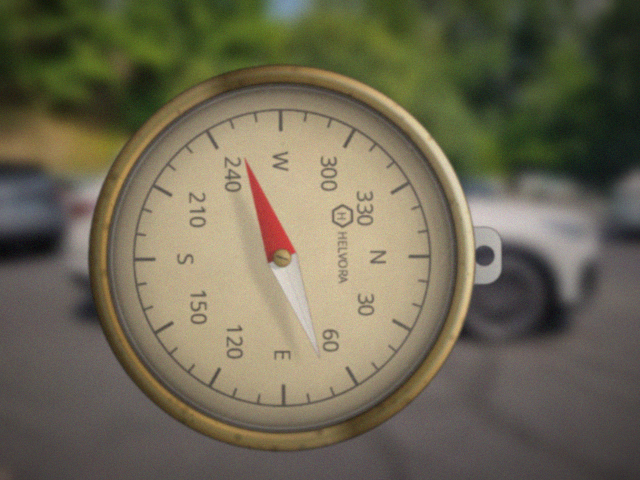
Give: 250,°
